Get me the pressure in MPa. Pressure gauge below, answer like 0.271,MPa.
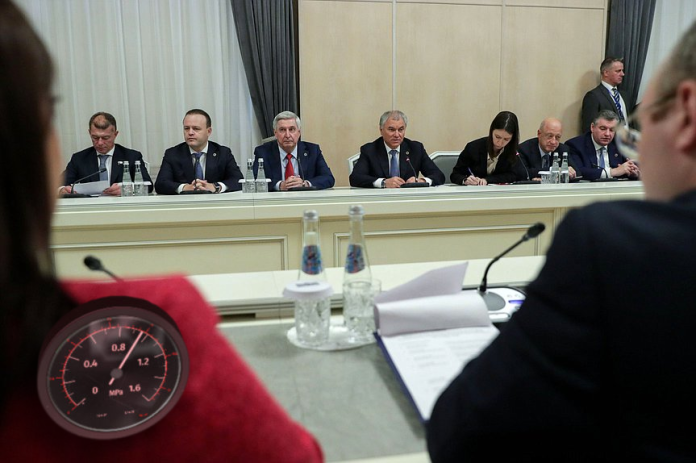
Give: 0.95,MPa
